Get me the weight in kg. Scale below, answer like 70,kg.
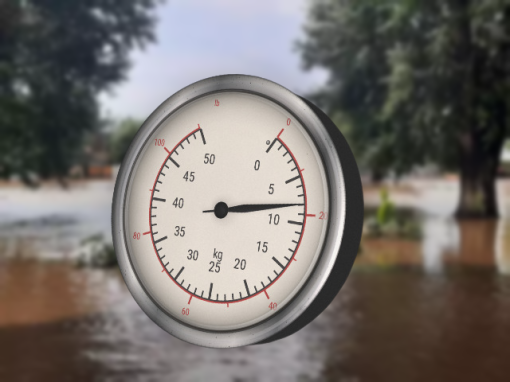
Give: 8,kg
